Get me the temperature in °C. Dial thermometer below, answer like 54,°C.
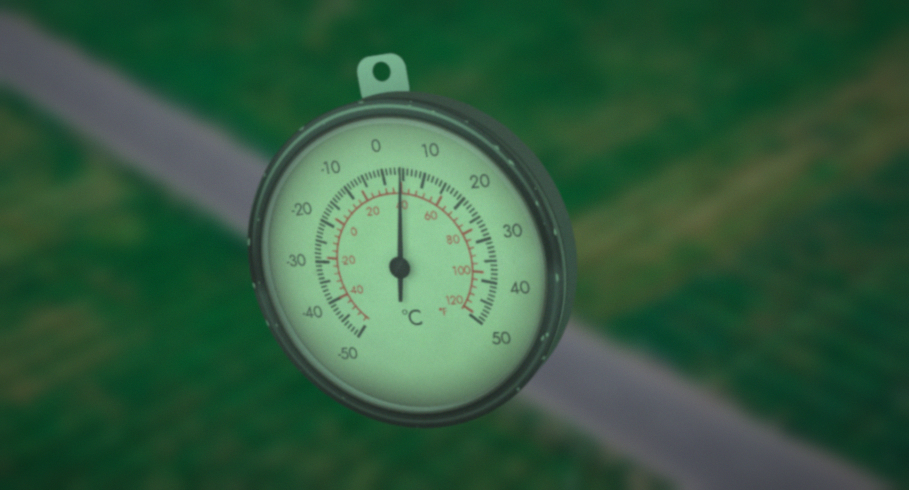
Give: 5,°C
